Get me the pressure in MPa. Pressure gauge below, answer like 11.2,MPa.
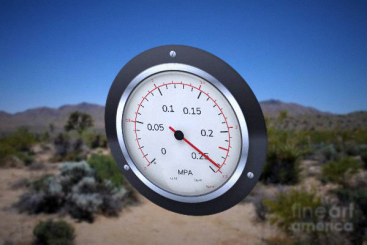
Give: 0.24,MPa
